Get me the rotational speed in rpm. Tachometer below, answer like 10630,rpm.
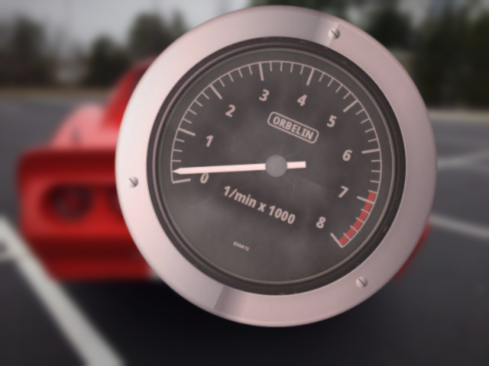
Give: 200,rpm
